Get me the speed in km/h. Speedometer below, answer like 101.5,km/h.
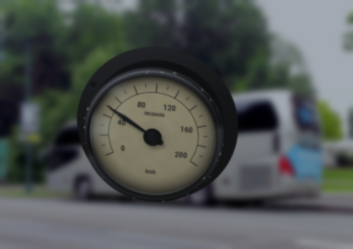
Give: 50,km/h
